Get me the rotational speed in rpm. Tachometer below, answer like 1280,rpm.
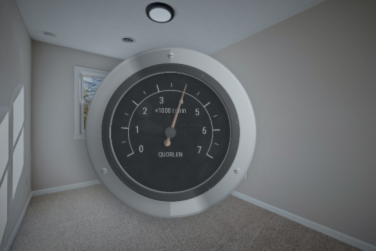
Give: 4000,rpm
